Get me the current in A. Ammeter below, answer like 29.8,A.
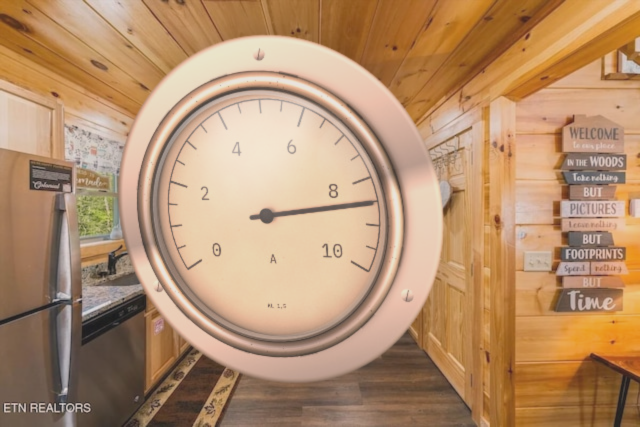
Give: 8.5,A
